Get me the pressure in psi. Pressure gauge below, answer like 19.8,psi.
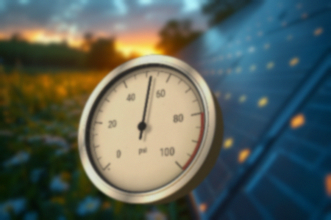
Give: 52.5,psi
